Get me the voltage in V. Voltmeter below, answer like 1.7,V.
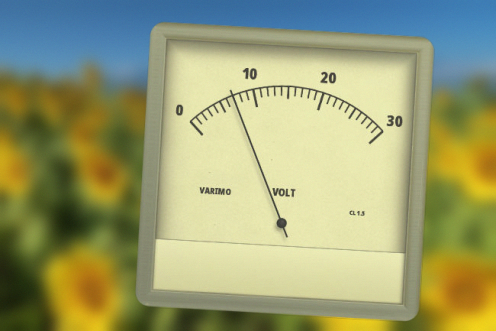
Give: 7,V
